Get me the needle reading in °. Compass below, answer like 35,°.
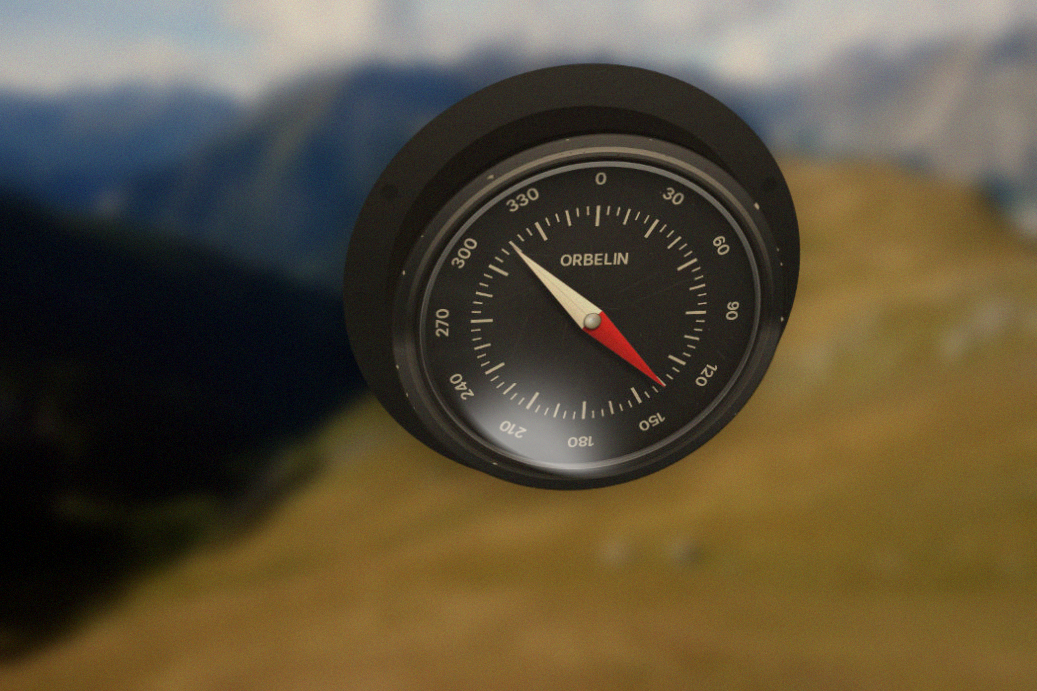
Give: 135,°
